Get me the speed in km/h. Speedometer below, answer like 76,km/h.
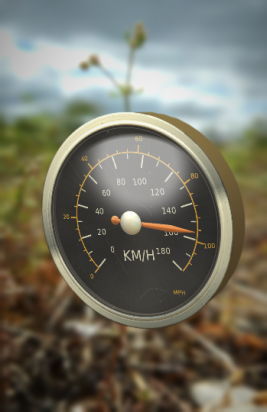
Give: 155,km/h
